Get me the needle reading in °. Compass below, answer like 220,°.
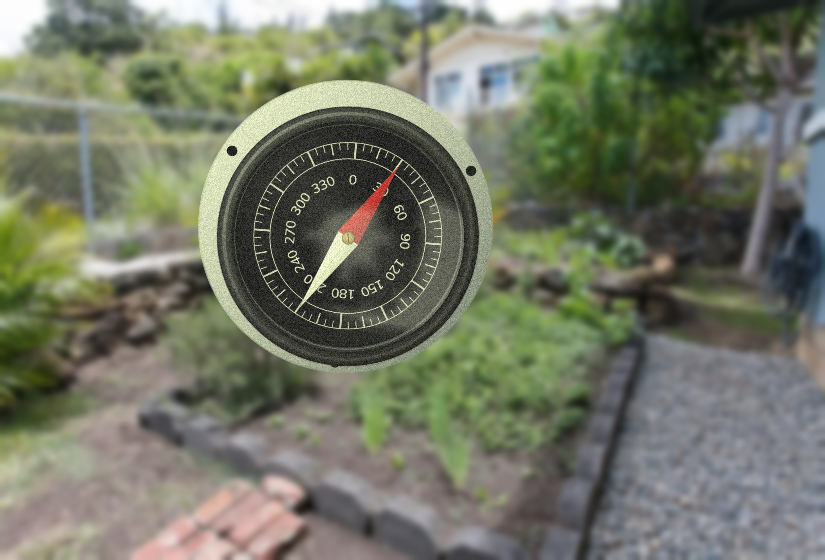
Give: 30,°
